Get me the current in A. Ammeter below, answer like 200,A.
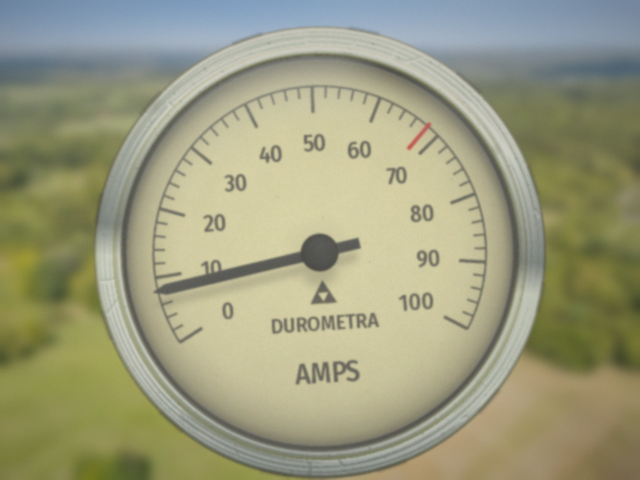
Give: 8,A
